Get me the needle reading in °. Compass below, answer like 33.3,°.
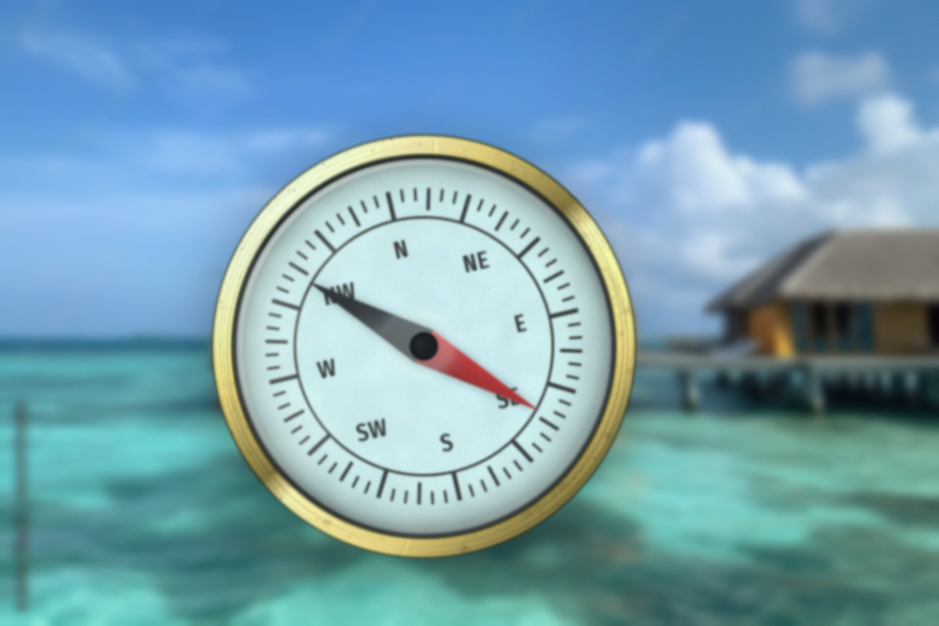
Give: 132.5,°
